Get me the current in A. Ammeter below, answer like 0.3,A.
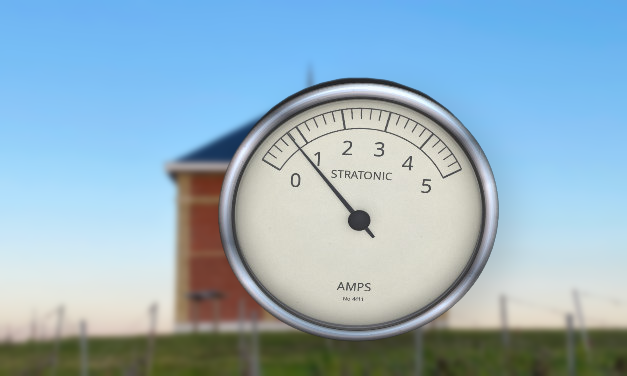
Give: 0.8,A
